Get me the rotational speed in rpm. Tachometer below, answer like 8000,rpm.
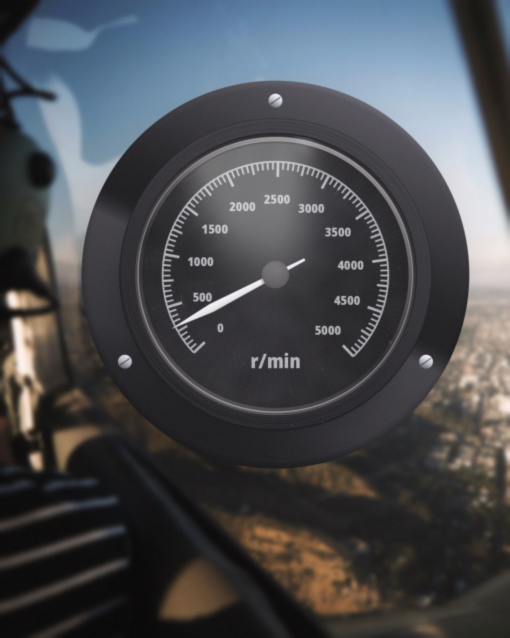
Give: 300,rpm
